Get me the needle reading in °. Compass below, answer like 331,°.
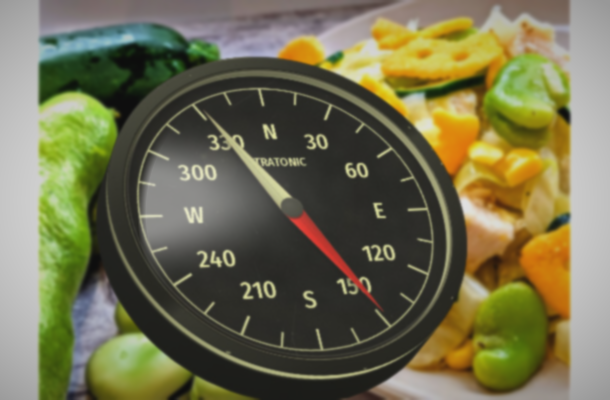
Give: 150,°
